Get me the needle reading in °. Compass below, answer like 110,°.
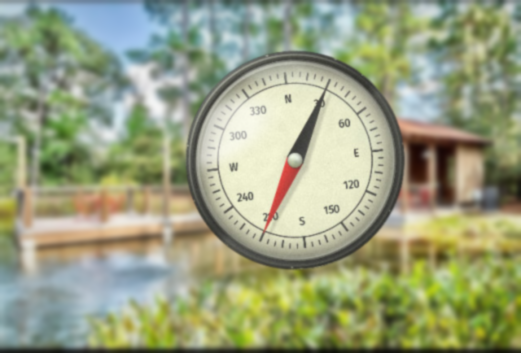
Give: 210,°
